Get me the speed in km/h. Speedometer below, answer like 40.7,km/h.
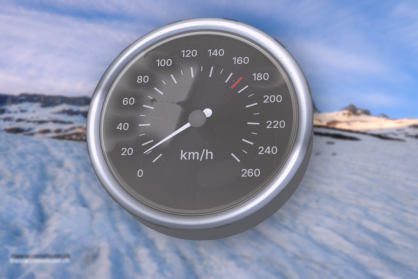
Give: 10,km/h
